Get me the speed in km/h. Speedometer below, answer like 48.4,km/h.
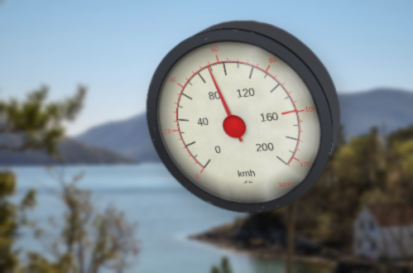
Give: 90,km/h
